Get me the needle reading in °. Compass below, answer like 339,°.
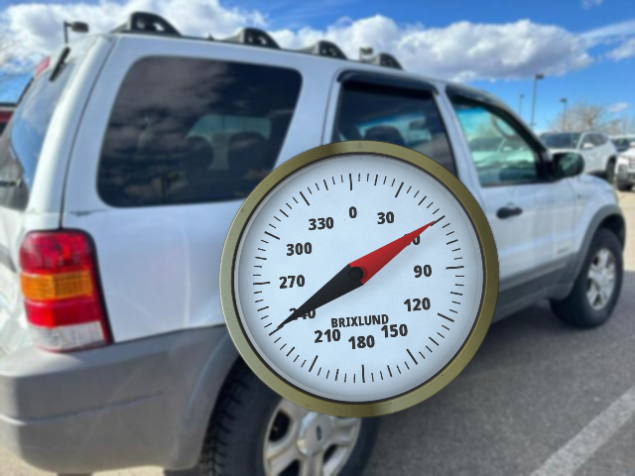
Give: 60,°
